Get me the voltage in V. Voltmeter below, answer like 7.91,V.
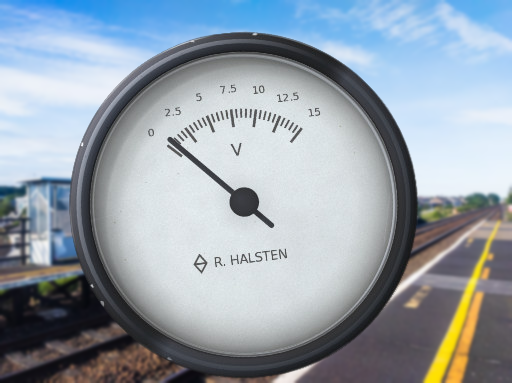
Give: 0.5,V
